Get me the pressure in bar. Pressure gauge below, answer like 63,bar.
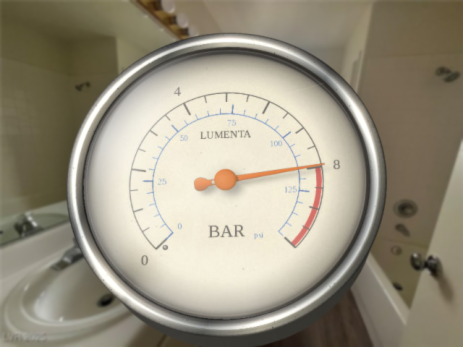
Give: 8,bar
